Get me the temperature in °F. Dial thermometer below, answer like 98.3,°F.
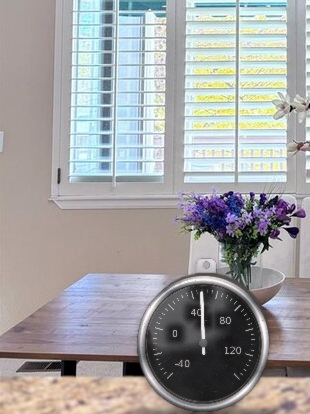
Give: 48,°F
